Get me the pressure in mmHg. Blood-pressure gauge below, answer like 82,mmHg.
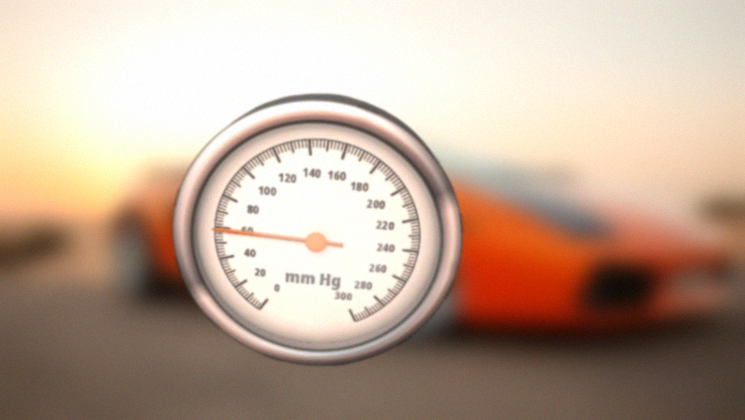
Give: 60,mmHg
